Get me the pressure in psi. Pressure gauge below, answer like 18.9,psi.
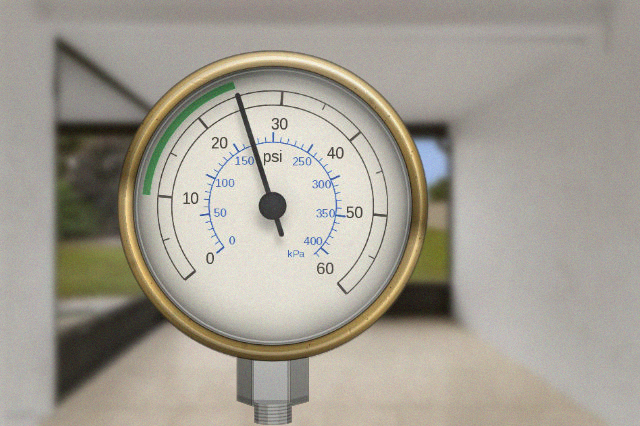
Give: 25,psi
